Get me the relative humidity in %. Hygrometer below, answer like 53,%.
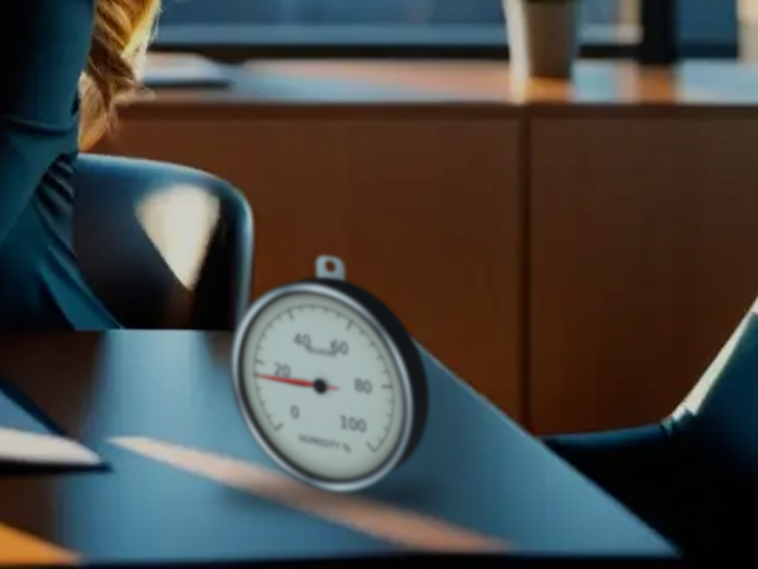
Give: 16,%
